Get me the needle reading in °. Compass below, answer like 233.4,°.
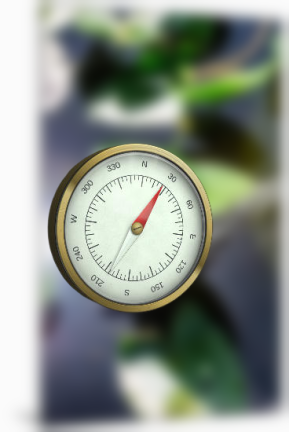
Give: 25,°
